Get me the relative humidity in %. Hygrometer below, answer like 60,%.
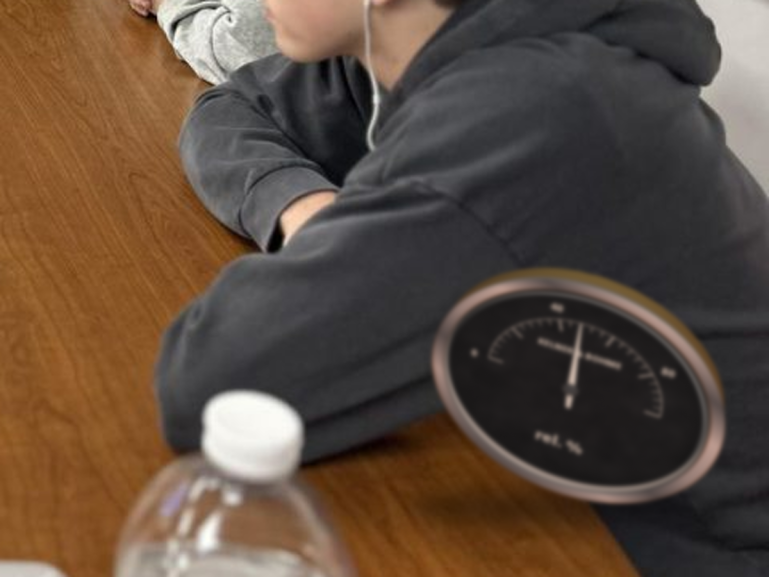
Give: 48,%
